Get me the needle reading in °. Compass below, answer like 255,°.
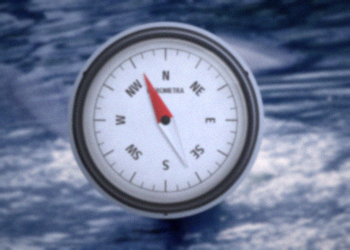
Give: 335,°
